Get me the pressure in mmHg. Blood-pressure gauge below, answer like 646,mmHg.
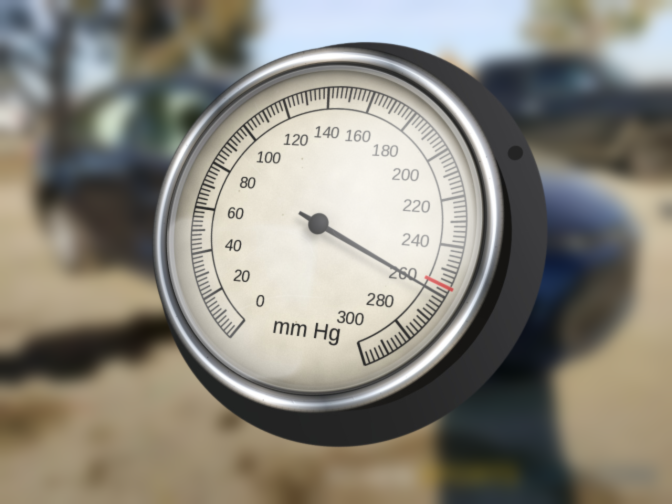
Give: 260,mmHg
